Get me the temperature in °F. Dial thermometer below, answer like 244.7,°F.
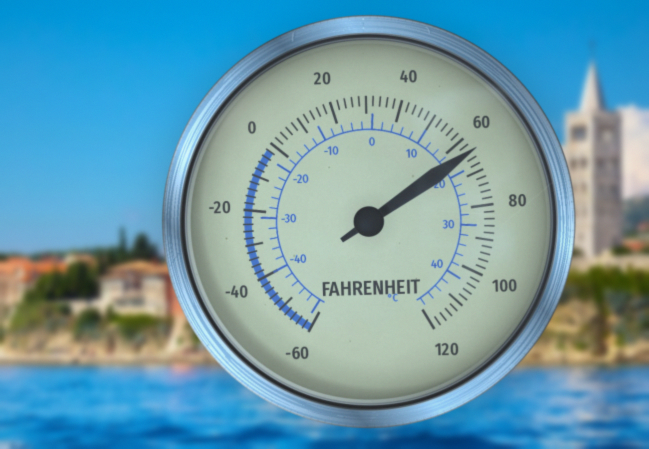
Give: 64,°F
